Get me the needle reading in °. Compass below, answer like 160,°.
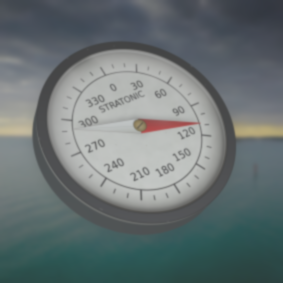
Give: 110,°
